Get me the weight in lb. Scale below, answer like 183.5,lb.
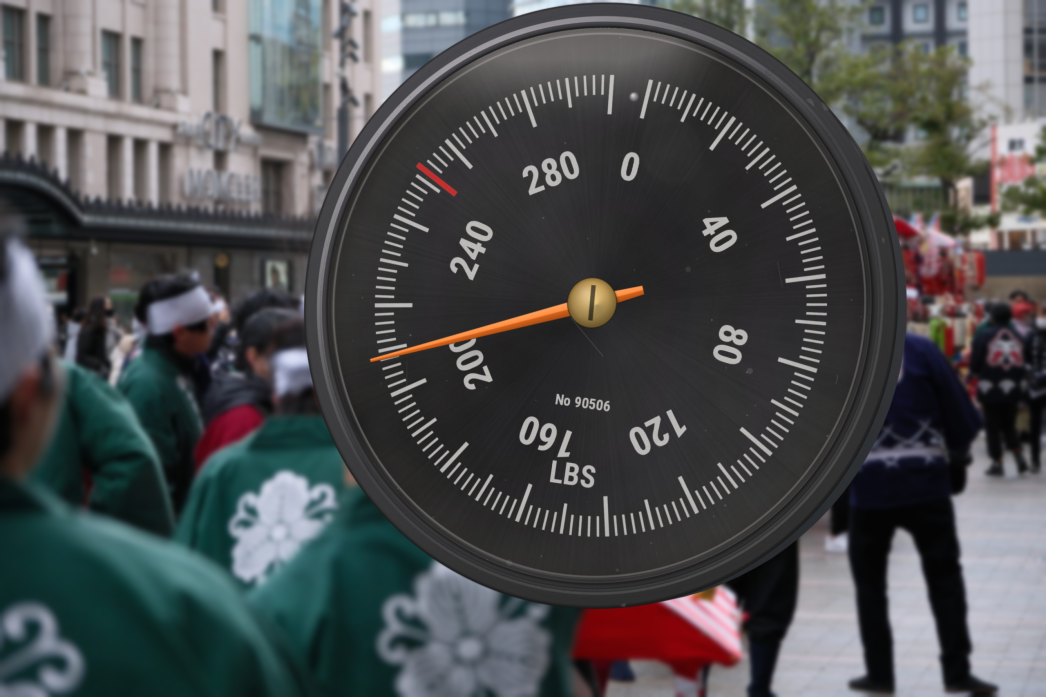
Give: 208,lb
